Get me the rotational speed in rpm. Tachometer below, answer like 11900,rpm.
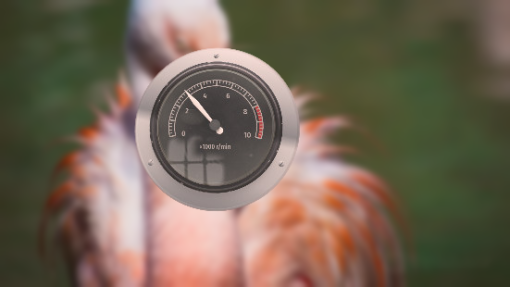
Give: 3000,rpm
